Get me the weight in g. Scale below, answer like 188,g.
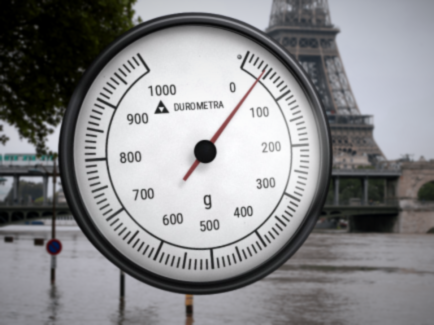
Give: 40,g
